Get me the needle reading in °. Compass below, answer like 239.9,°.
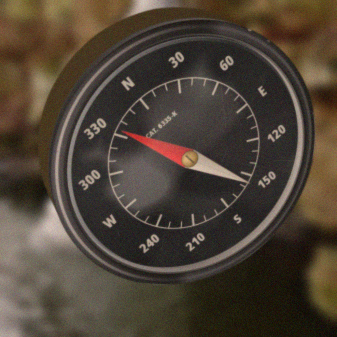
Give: 335,°
